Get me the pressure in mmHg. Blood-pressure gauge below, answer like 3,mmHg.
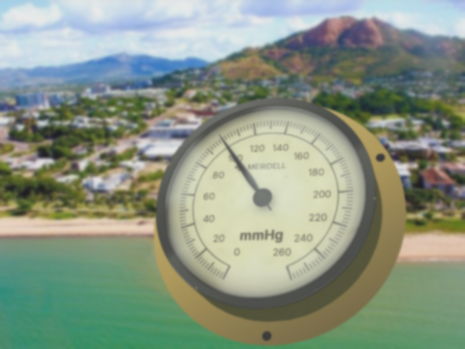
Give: 100,mmHg
